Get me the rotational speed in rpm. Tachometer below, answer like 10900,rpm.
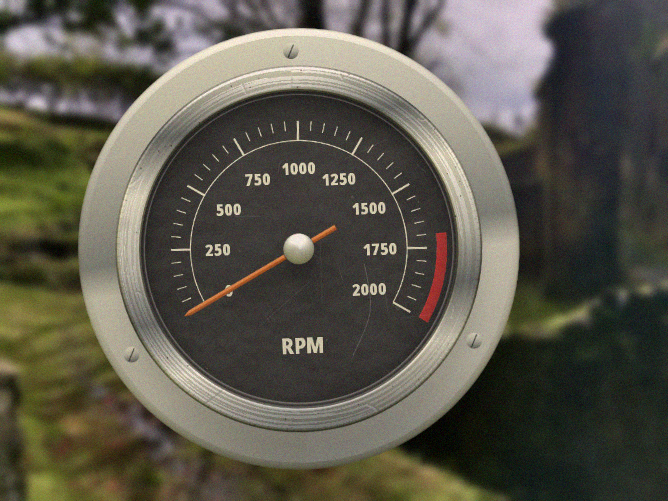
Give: 0,rpm
